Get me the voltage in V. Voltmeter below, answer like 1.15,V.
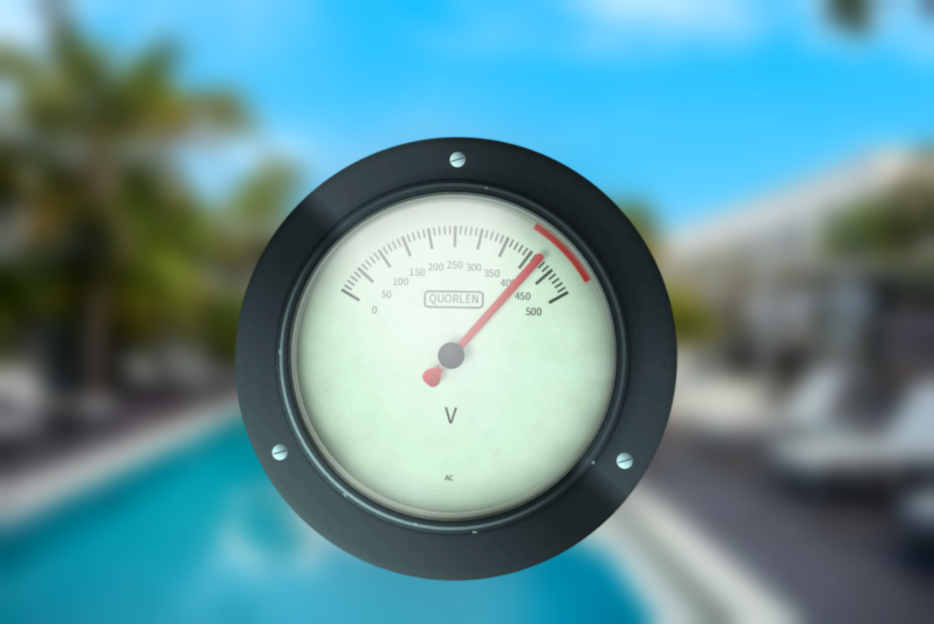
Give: 420,V
